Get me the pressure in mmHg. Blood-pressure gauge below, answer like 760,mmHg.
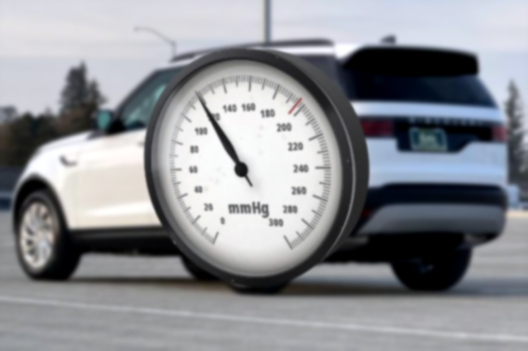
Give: 120,mmHg
